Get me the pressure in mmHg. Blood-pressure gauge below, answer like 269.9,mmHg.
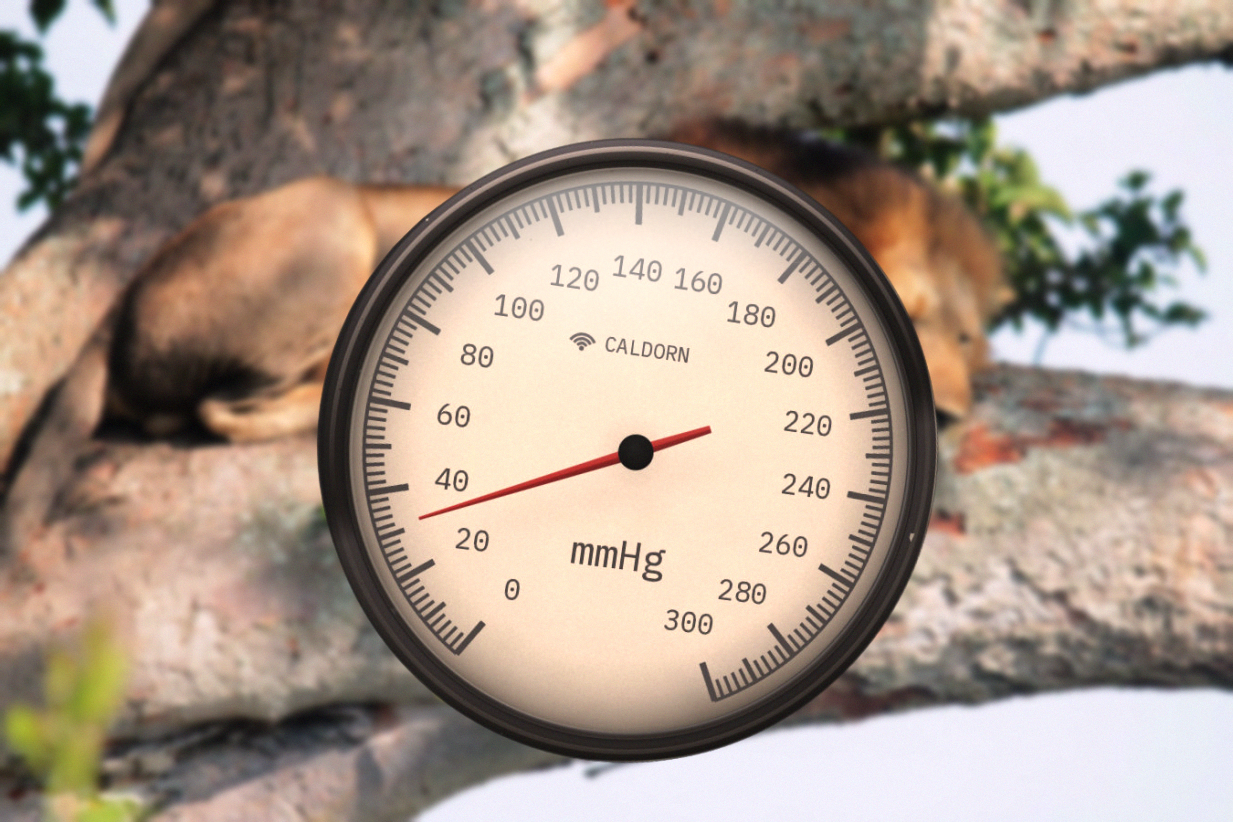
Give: 32,mmHg
